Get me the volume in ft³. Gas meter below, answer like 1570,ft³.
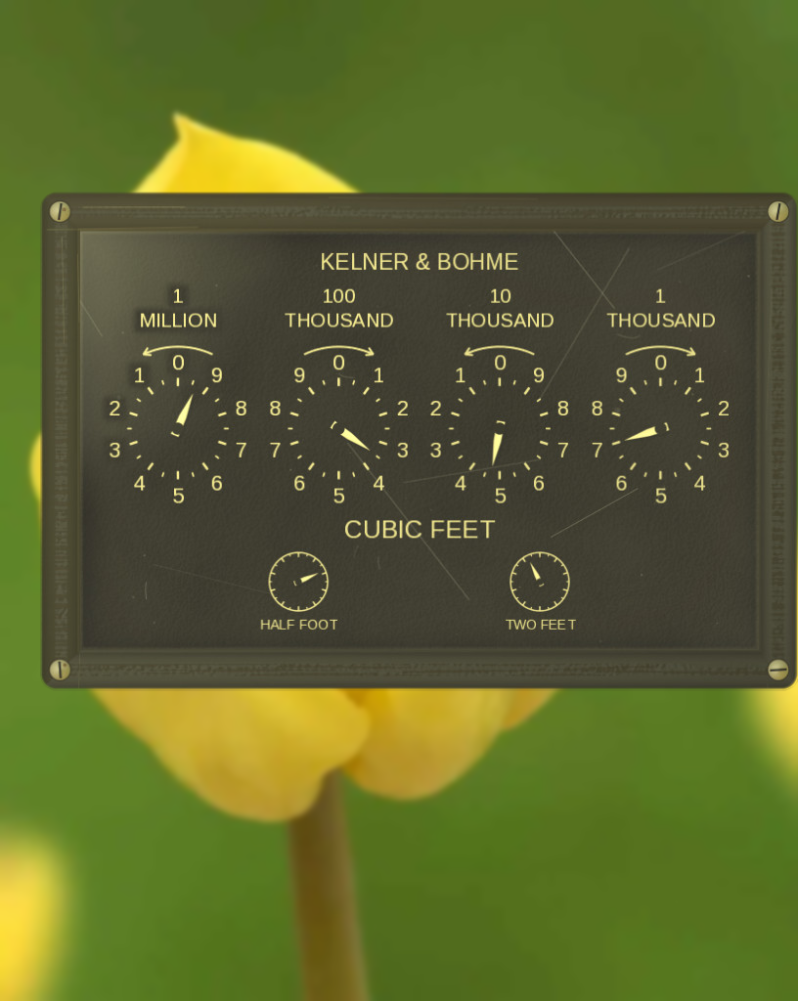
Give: 934700,ft³
